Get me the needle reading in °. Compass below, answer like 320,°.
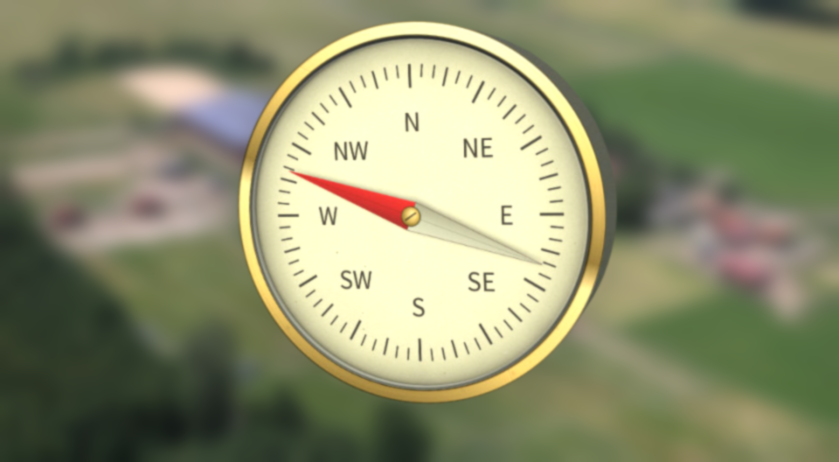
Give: 290,°
